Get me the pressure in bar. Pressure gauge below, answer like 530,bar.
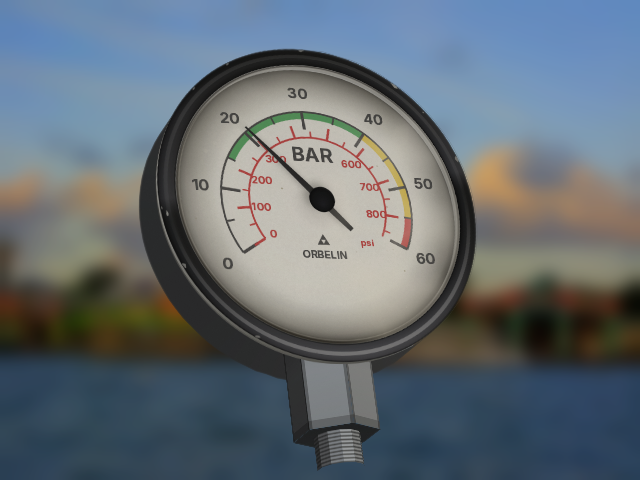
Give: 20,bar
